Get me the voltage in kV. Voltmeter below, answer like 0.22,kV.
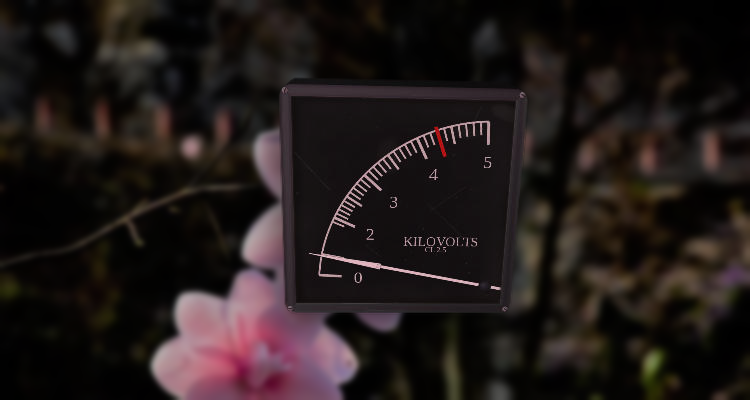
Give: 1,kV
